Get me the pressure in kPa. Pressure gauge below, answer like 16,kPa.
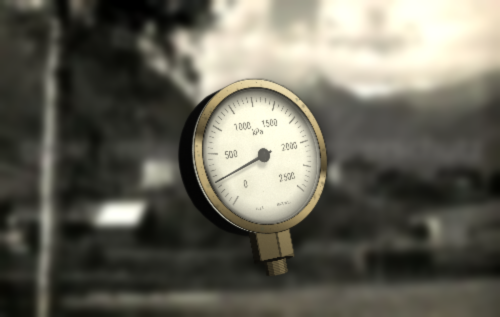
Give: 250,kPa
